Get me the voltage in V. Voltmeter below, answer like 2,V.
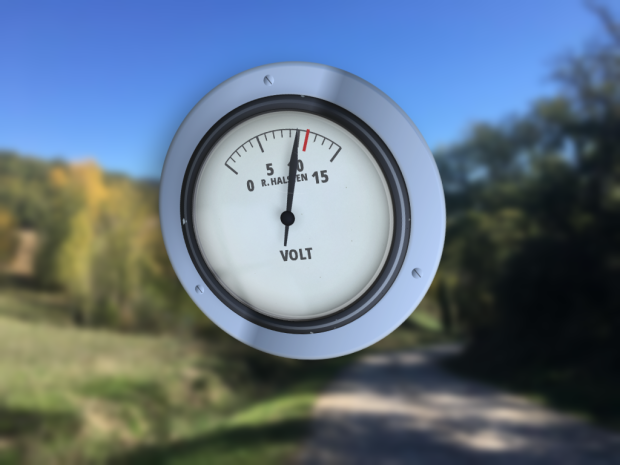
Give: 10,V
